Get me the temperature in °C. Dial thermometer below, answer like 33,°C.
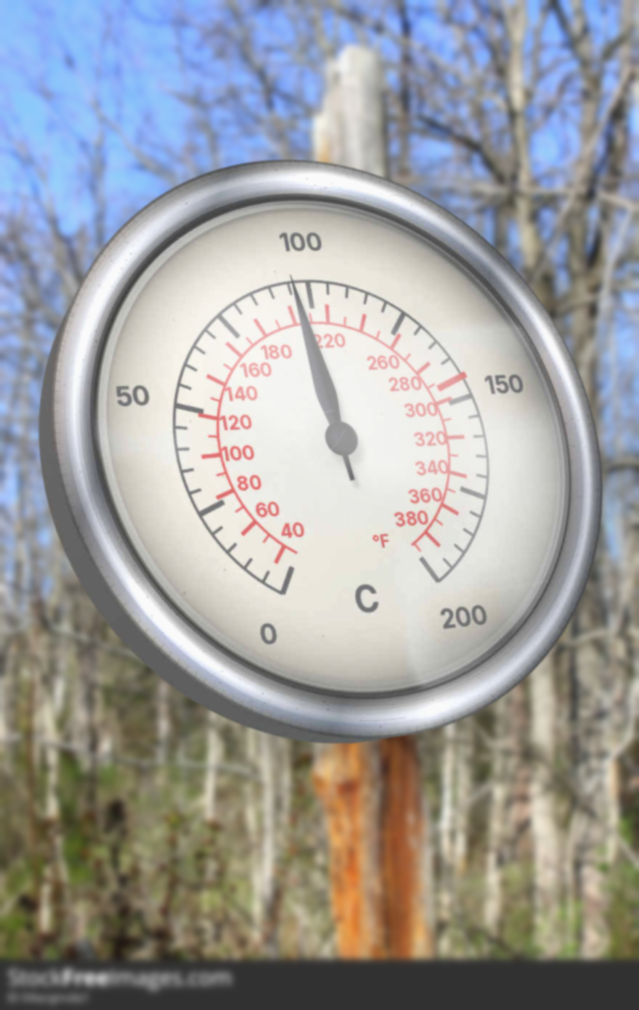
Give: 95,°C
